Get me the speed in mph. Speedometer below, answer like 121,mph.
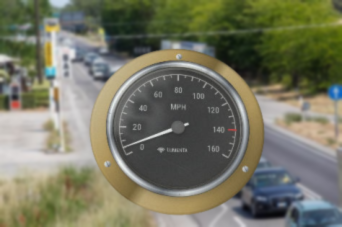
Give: 5,mph
